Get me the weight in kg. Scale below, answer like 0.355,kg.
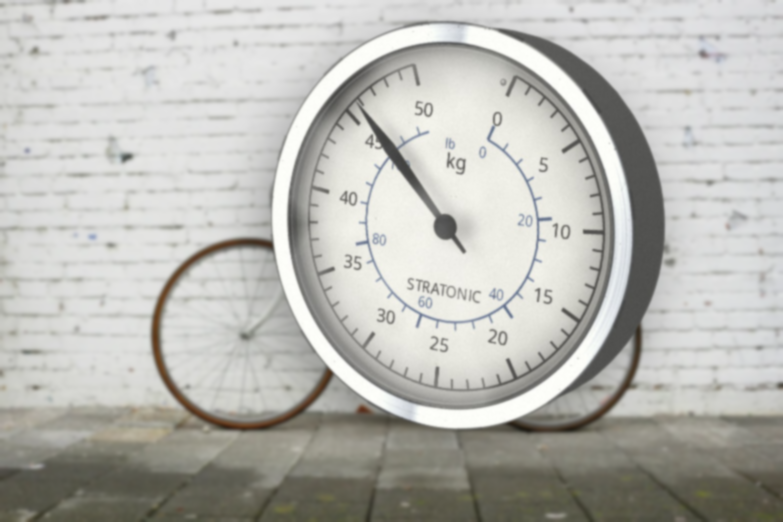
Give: 46,kg
